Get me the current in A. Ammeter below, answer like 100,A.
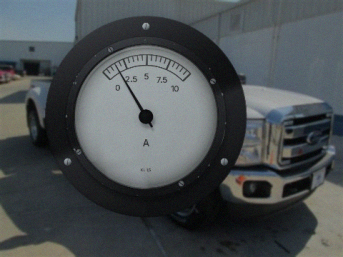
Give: 1.5,A
